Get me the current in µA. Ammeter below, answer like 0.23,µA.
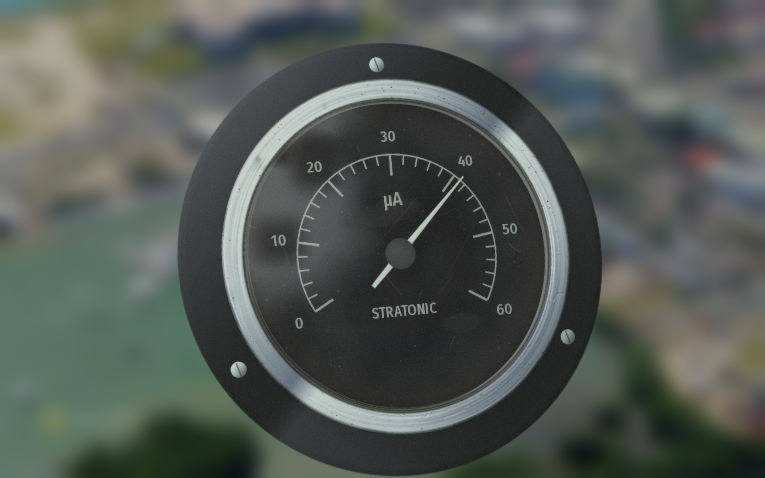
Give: 41,µA
